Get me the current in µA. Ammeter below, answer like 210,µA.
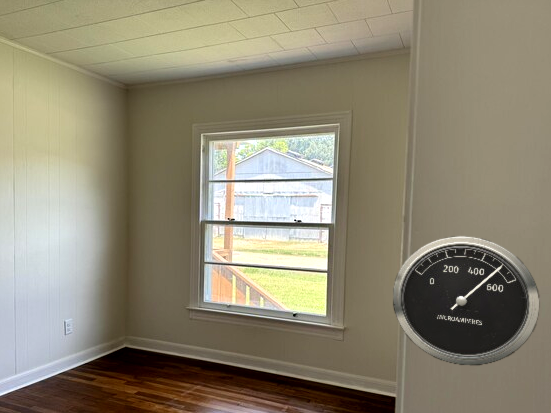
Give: 500,µA
